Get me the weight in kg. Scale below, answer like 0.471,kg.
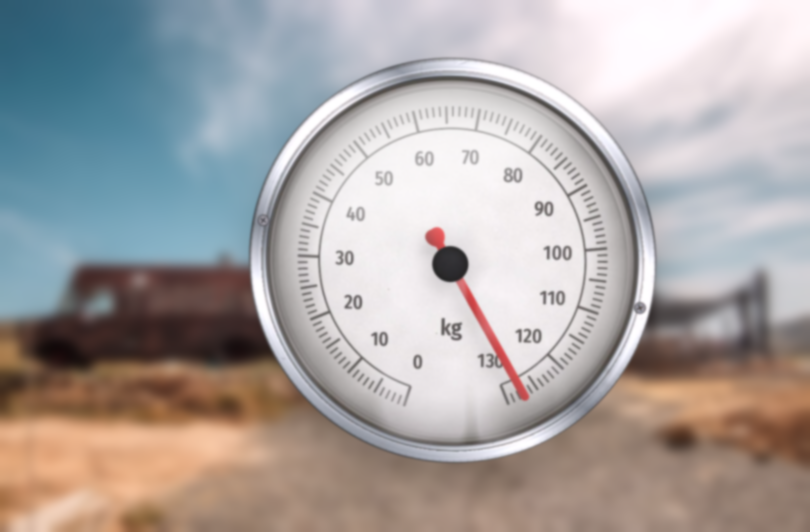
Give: 127,kg
